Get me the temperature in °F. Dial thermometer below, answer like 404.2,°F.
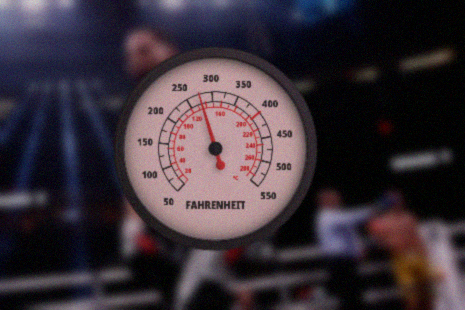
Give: 275,°F
